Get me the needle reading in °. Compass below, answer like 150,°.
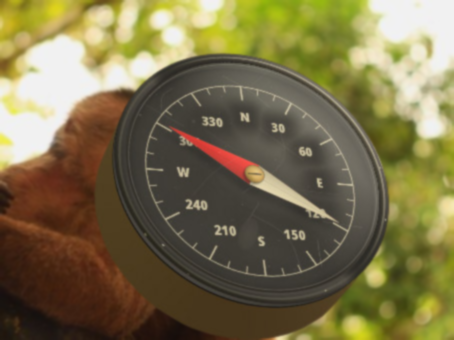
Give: 300,°
